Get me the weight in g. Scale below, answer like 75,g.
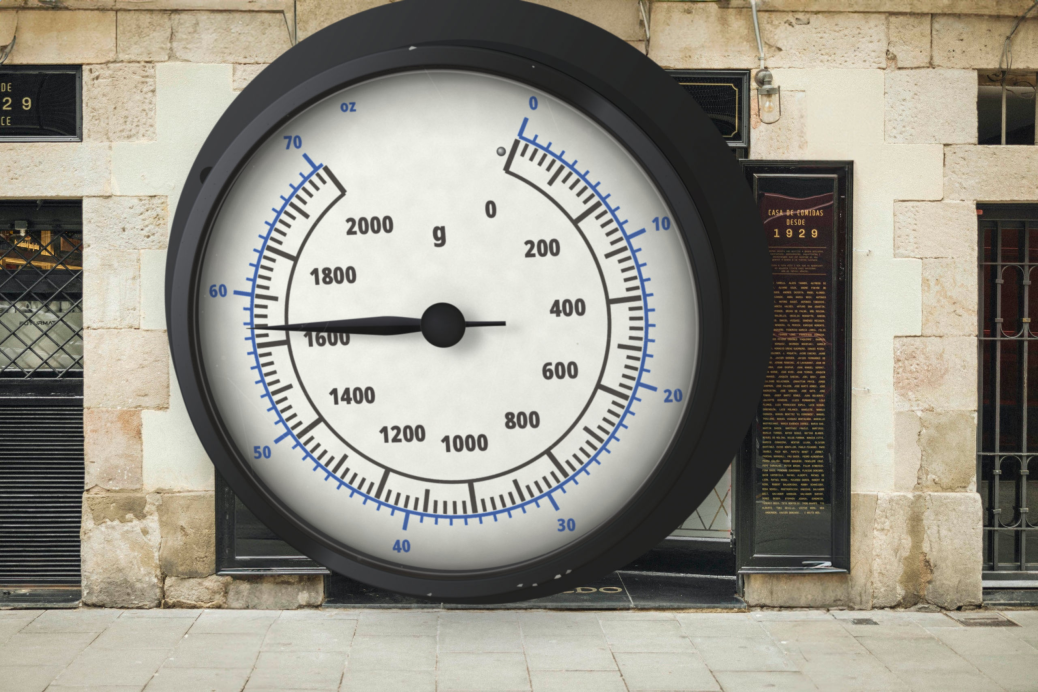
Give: 1640,g
